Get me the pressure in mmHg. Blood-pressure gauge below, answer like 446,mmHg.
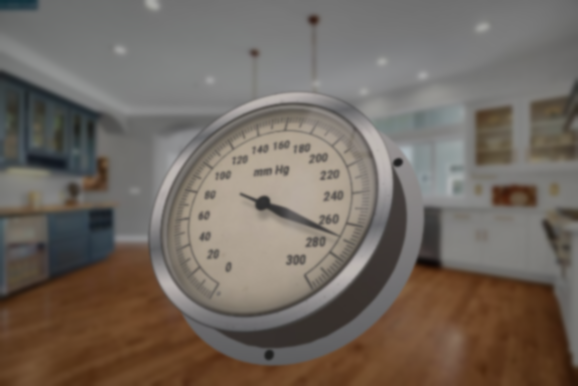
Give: 270,mmHg
